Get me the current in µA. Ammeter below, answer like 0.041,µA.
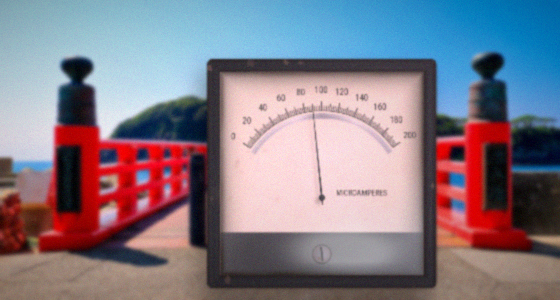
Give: 90,µA
